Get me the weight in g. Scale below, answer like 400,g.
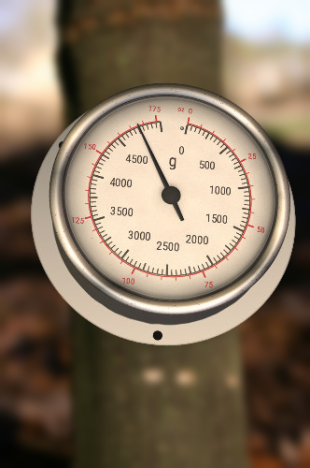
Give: 4750,g
